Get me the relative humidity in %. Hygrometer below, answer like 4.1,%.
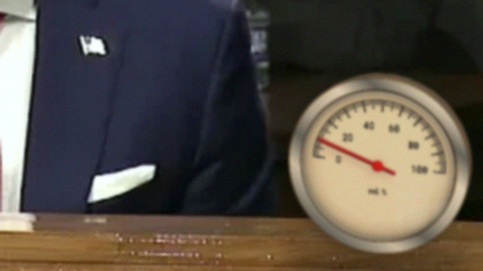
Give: 10,%
